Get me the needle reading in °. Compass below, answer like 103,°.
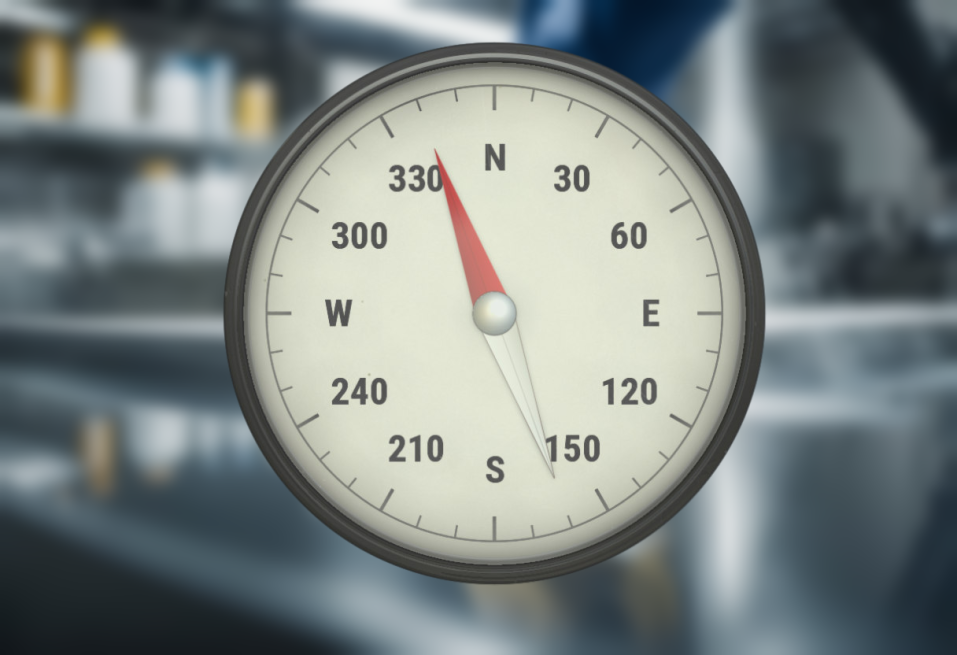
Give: 340,°
